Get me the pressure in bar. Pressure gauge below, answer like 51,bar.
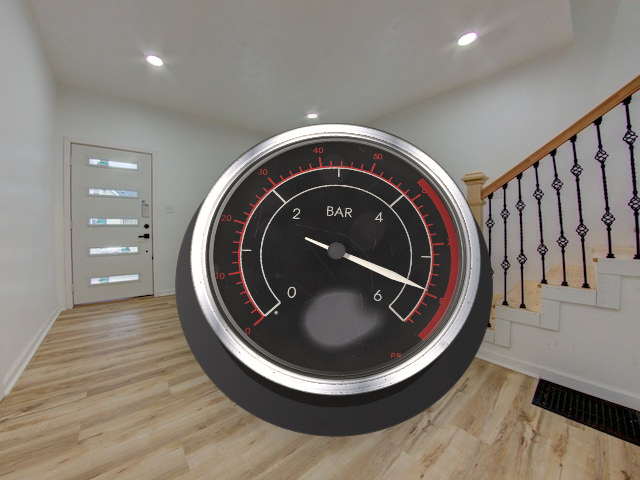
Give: 5.5,bar
